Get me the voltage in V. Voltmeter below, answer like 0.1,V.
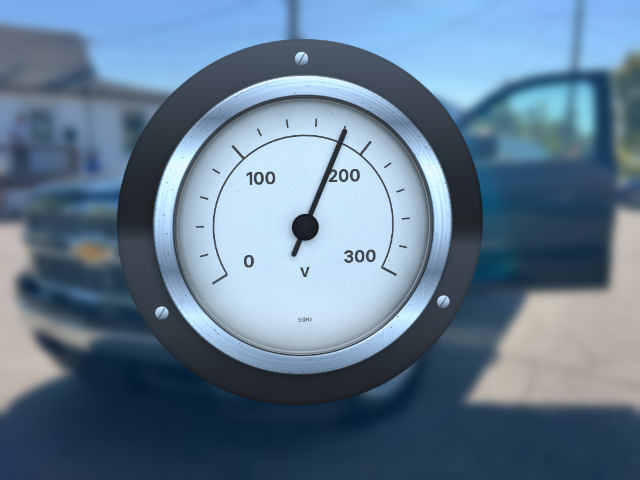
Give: 180,V
